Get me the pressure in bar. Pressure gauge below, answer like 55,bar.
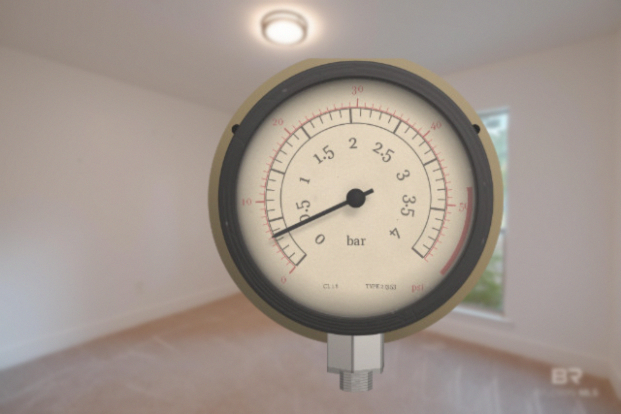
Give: 0.35,bar
